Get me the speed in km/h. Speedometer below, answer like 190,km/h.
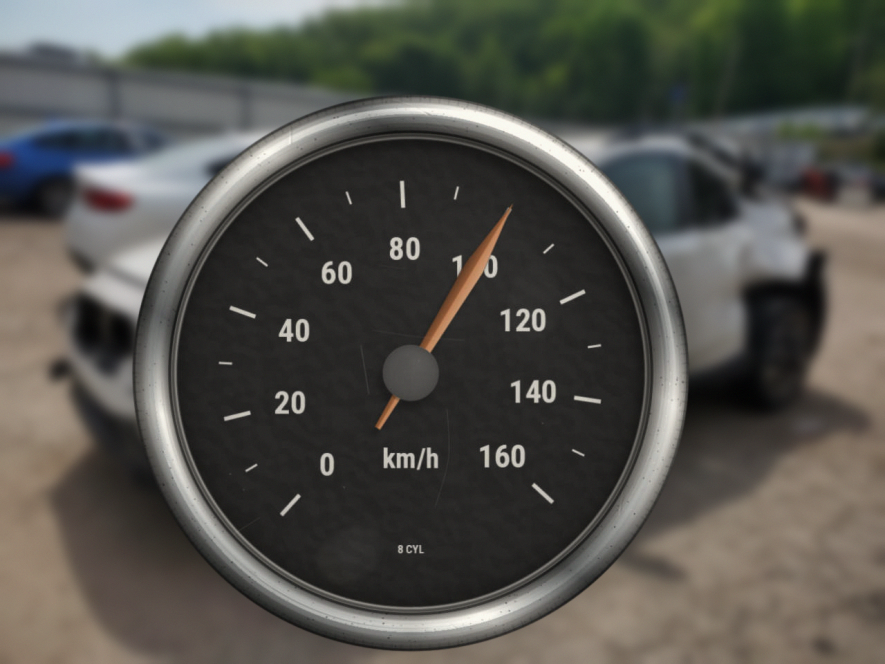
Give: 100,km/h
